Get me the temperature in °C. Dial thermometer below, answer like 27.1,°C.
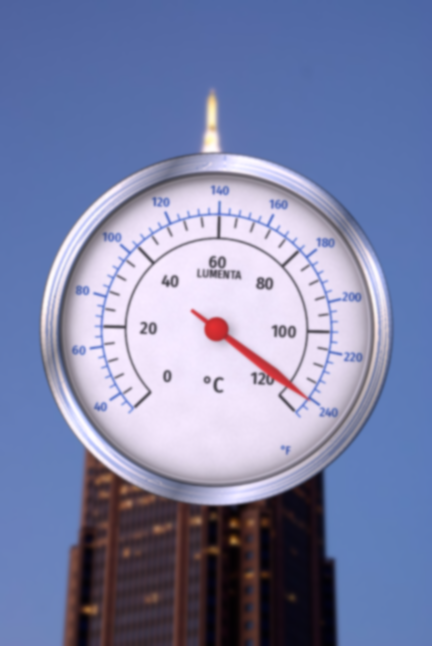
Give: 116,°C
